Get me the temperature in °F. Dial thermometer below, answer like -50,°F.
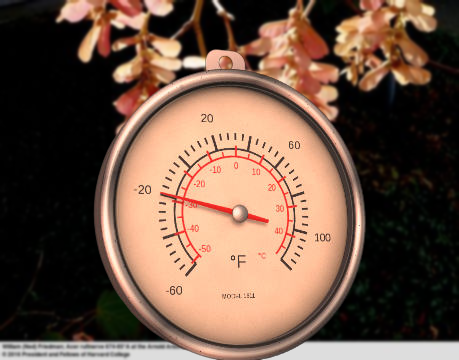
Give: -20,°F
